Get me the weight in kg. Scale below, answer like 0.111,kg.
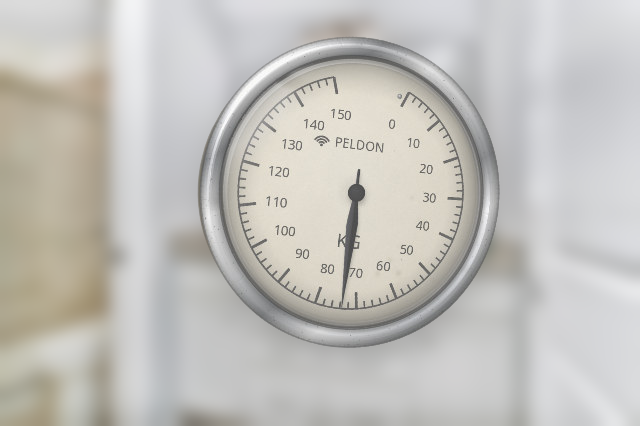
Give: 74,kg
